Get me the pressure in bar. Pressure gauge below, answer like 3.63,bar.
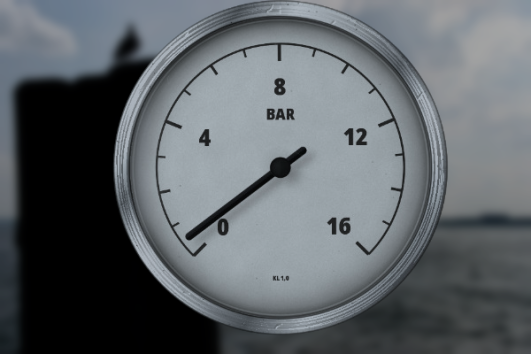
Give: 0.5,bar
